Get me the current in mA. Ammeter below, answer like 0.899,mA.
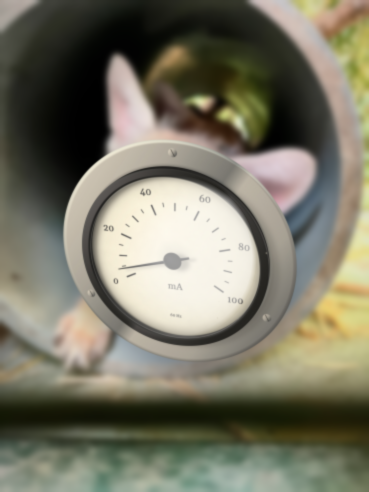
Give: 5,mA
